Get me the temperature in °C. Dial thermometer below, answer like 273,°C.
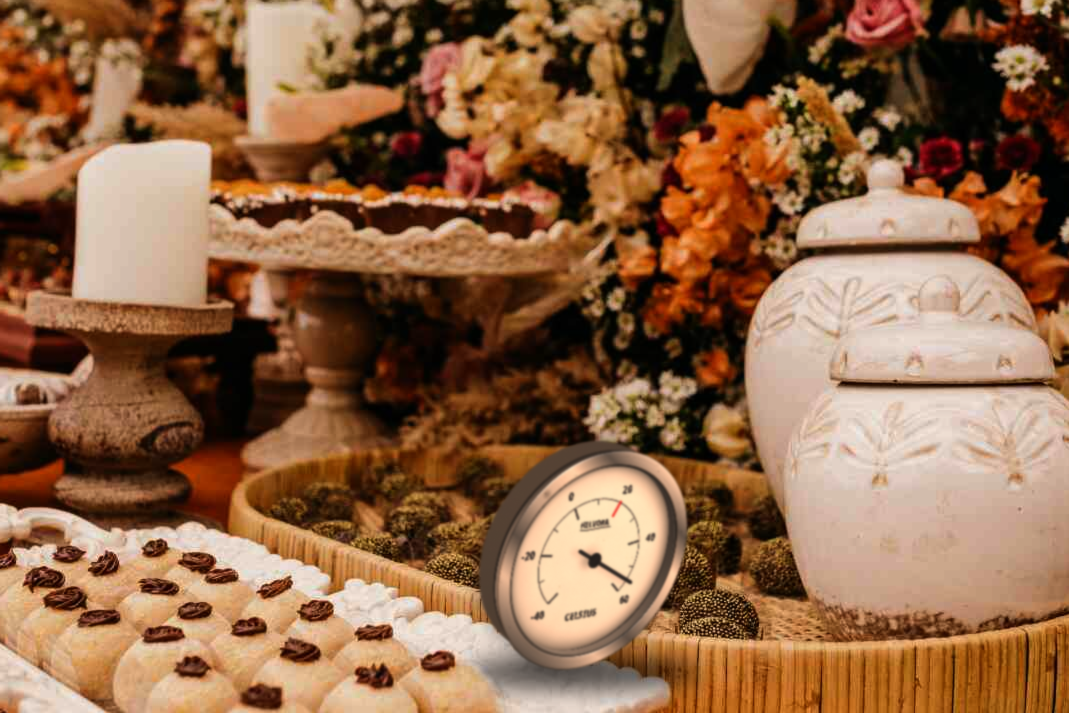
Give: 55,°C
